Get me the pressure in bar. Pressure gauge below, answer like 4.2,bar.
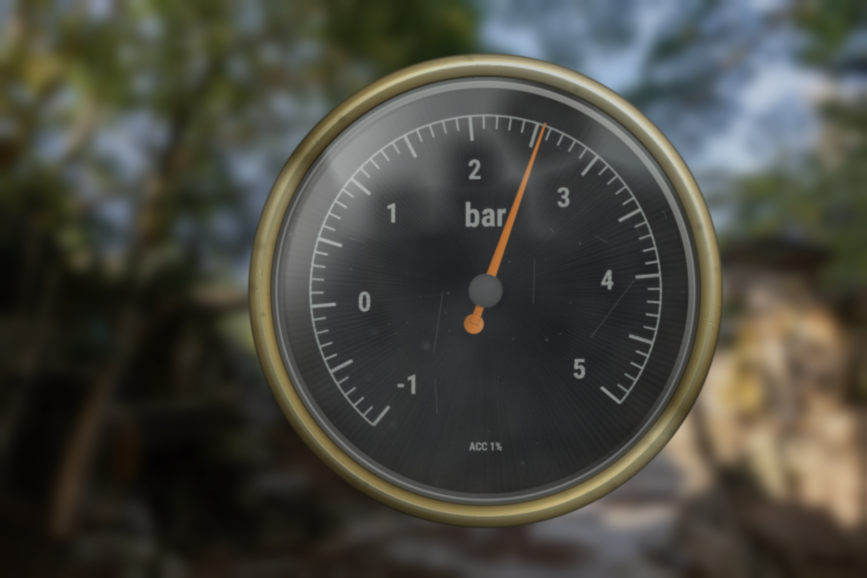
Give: 2.55,bar
